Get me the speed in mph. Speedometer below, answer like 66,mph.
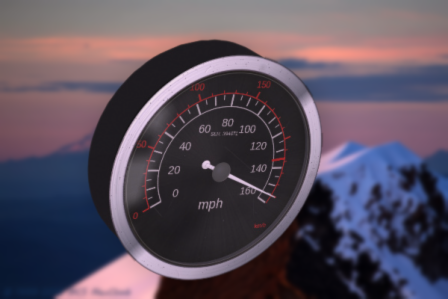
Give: 155,mph
